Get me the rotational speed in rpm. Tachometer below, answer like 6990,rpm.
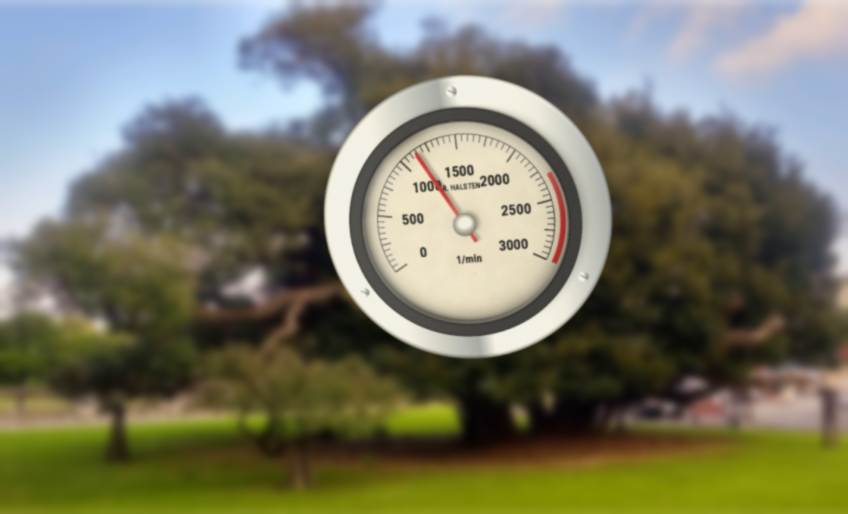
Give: 1150,rpm
